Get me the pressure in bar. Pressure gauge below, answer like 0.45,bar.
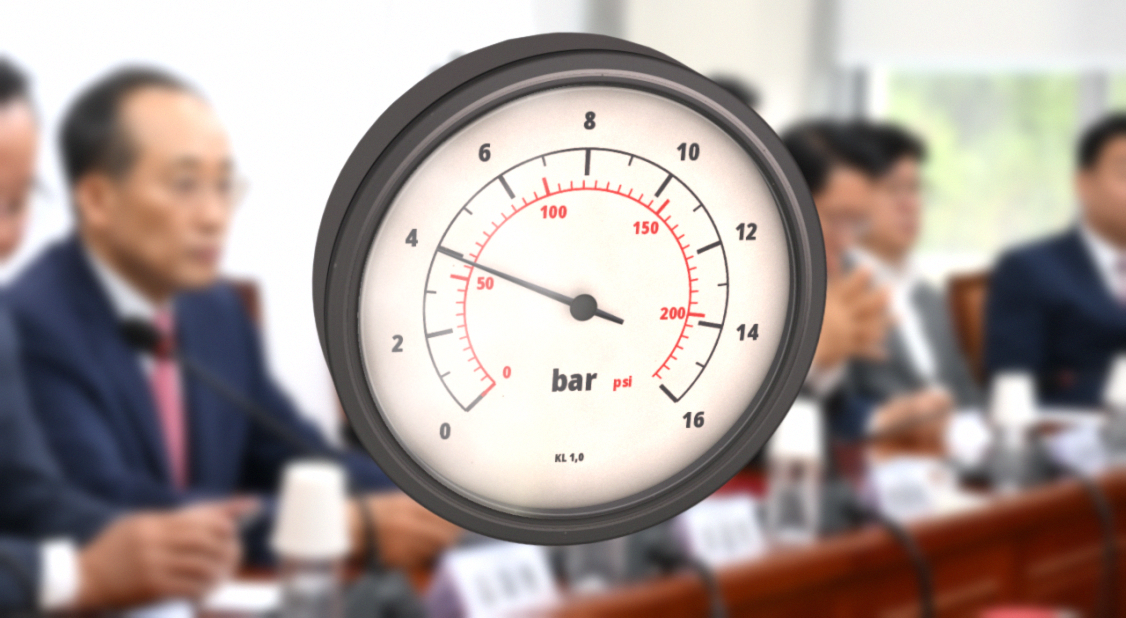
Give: 4,bar
